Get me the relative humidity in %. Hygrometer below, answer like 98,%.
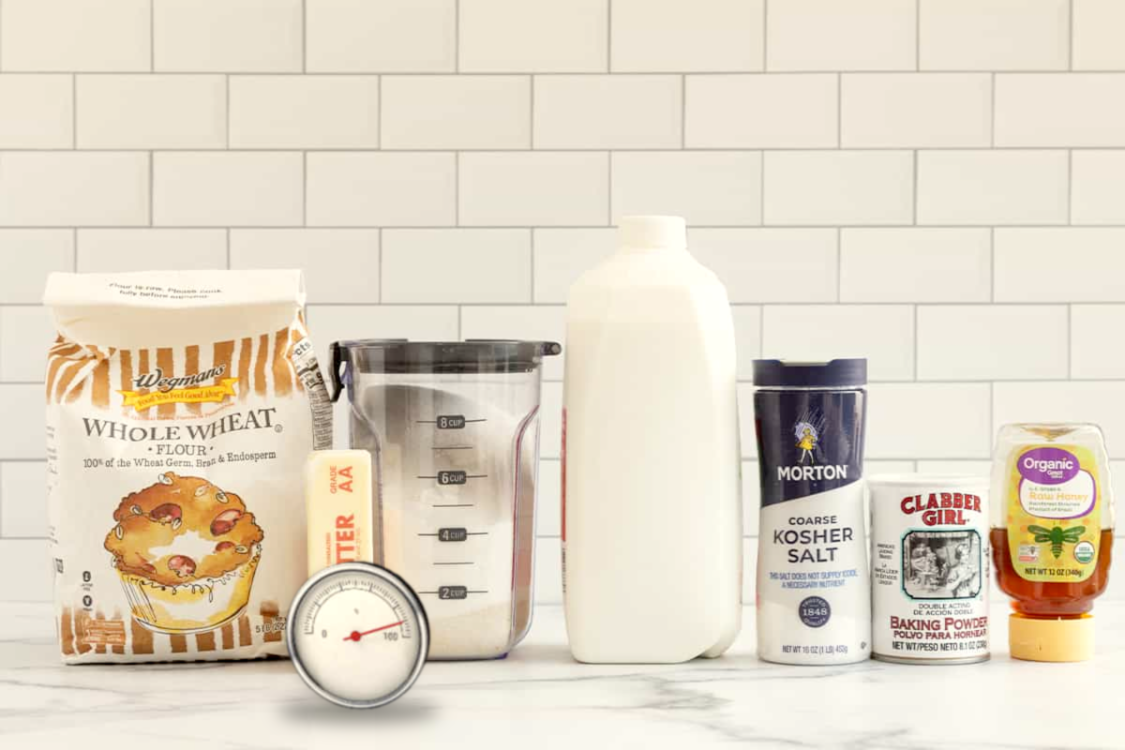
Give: 90,%
